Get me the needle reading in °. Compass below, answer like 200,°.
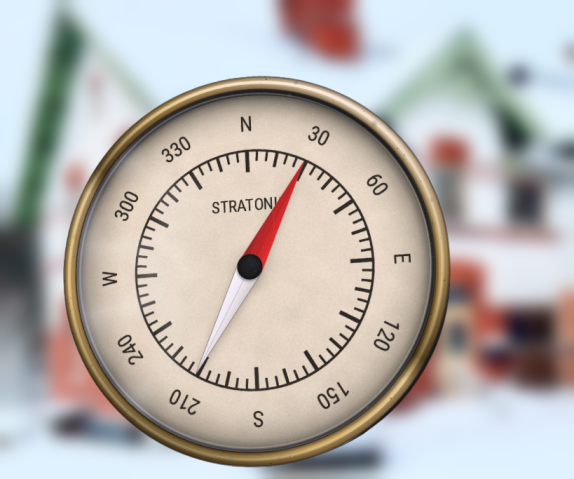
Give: 30,°
